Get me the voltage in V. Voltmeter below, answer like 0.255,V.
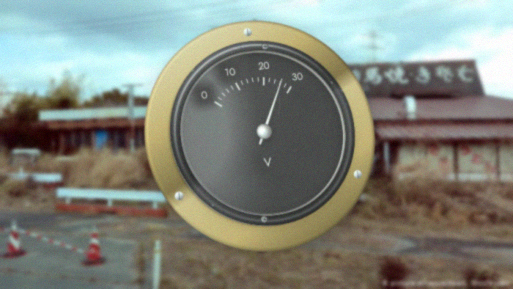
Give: 26,V
